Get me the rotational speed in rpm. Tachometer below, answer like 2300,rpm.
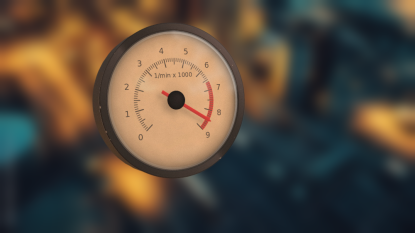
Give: 8500,rpm
